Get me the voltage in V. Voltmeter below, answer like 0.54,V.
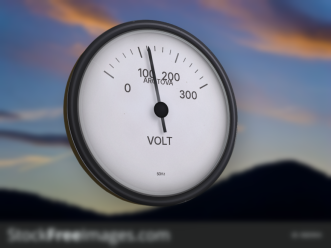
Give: 120,V
